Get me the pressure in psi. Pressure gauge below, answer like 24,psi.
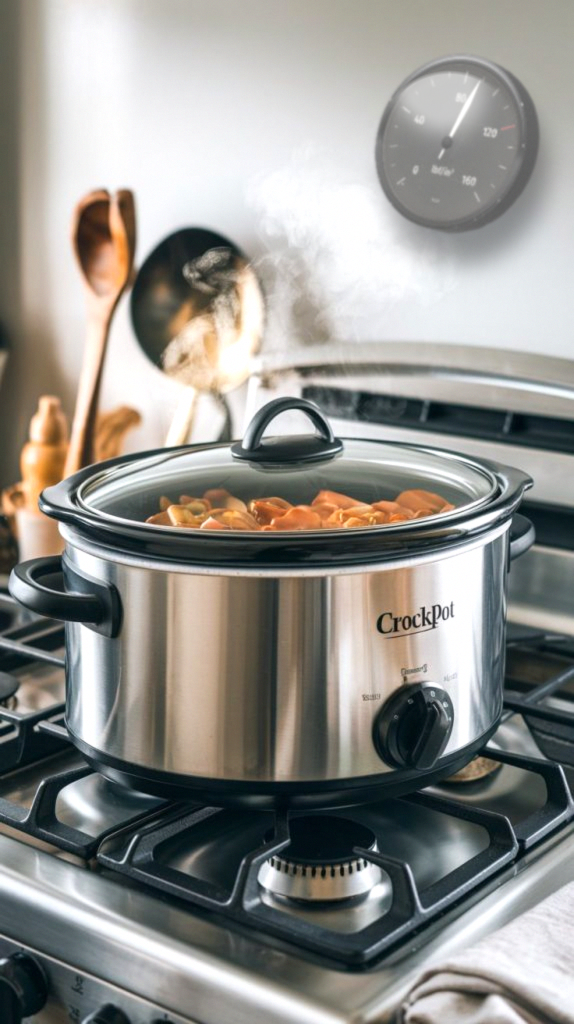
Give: 90,psi
